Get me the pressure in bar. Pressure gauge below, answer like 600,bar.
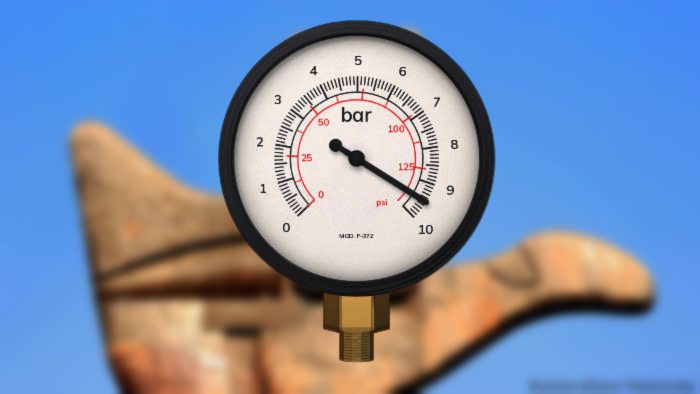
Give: 9.5,bar
